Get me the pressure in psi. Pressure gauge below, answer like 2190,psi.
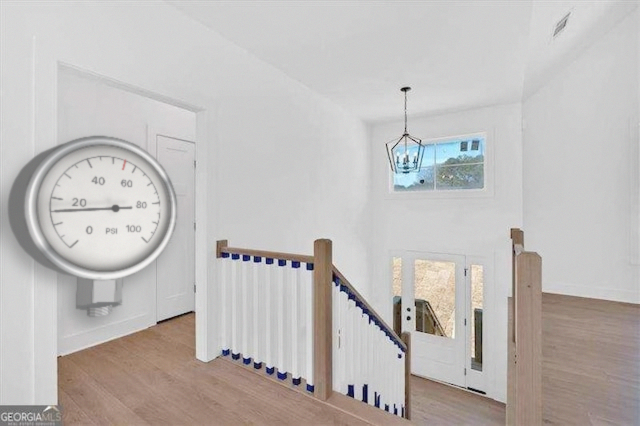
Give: 15,psi
